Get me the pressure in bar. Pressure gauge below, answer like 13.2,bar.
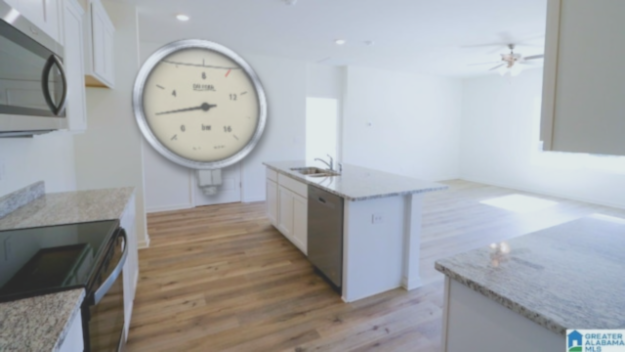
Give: 2,bar
